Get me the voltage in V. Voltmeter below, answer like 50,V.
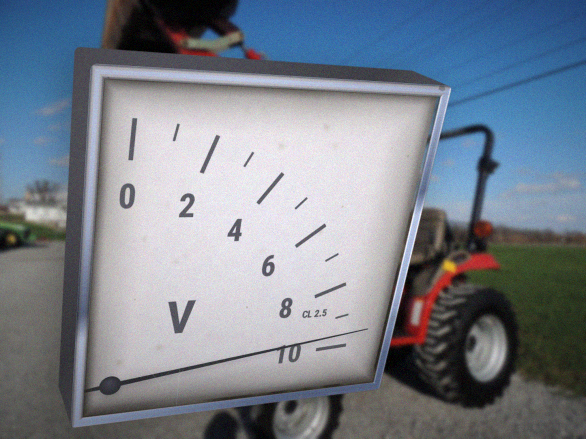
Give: 9.5,V
